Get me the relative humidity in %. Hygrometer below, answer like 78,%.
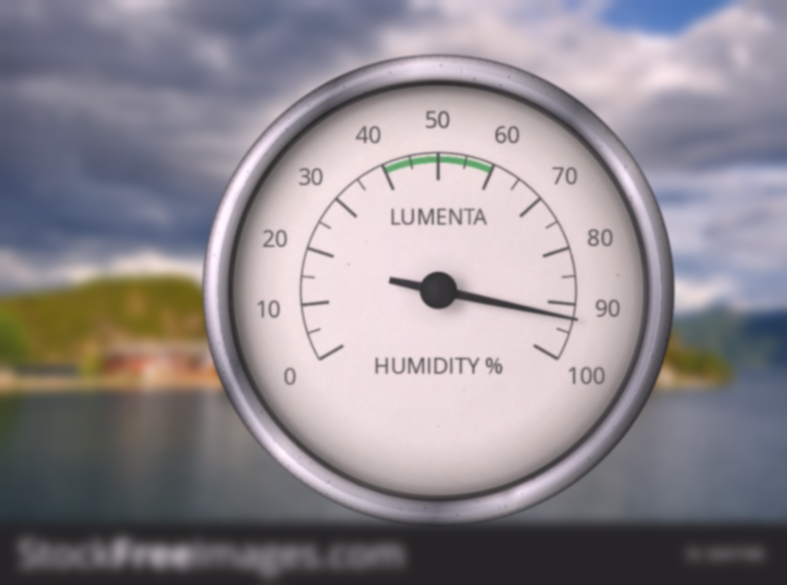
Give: 92.5,%
